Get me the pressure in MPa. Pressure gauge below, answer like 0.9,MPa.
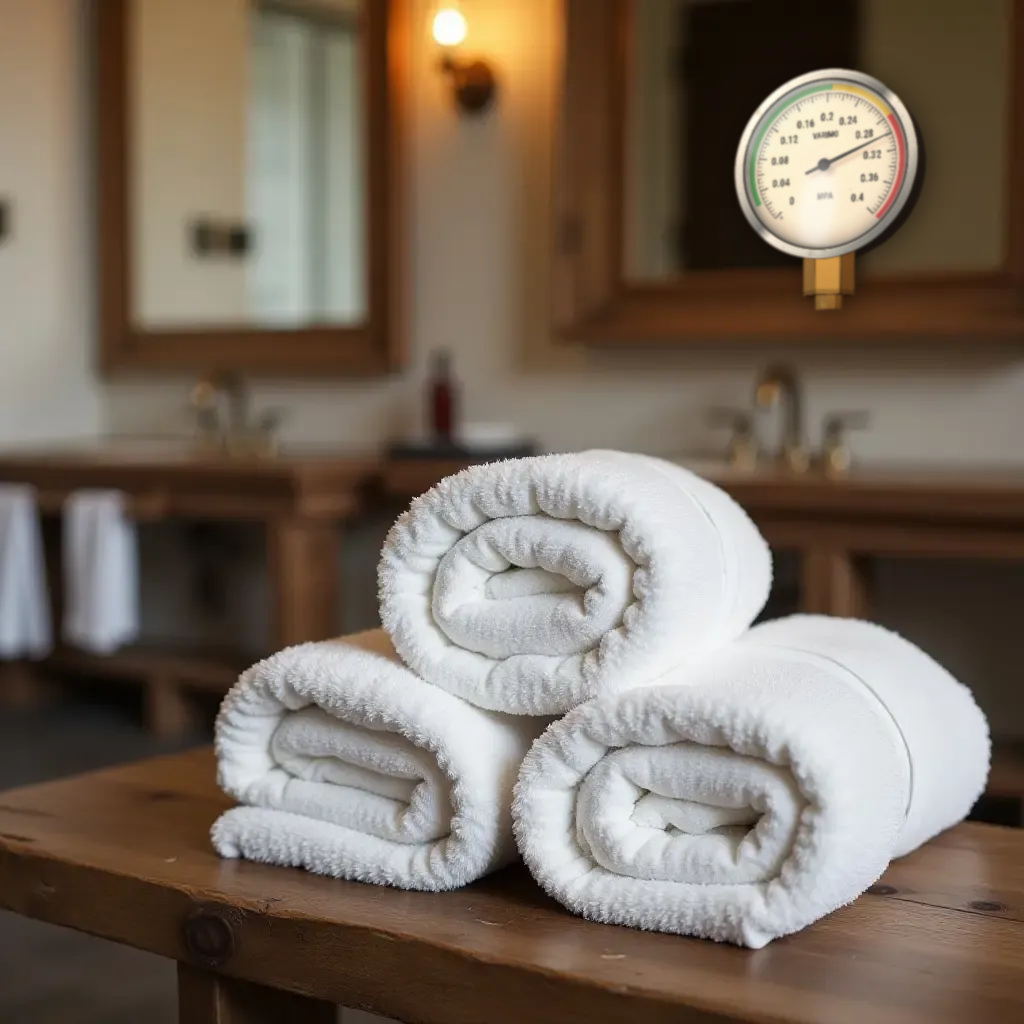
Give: 0.3,MPa
